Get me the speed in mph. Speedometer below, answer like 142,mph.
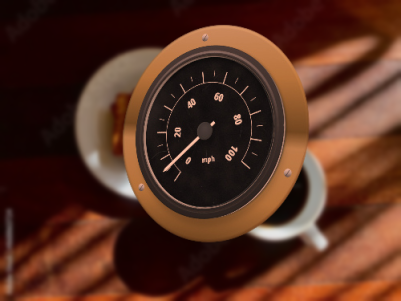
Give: 5,mph
